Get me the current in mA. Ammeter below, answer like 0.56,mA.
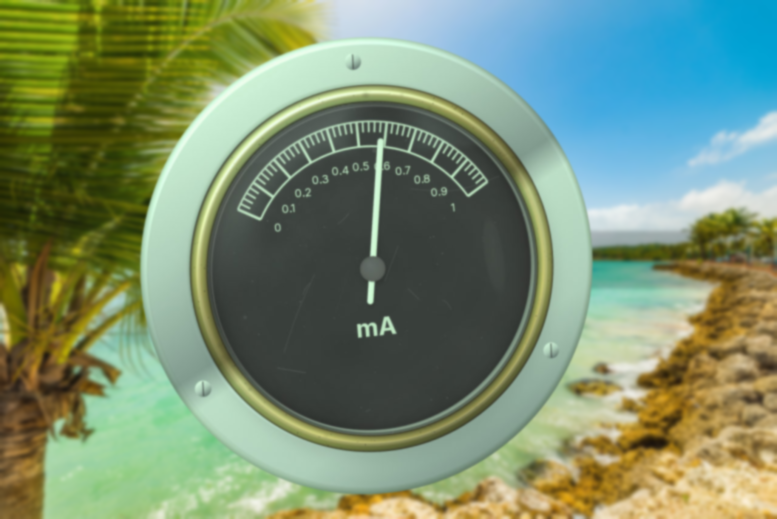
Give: 0.58,mA
